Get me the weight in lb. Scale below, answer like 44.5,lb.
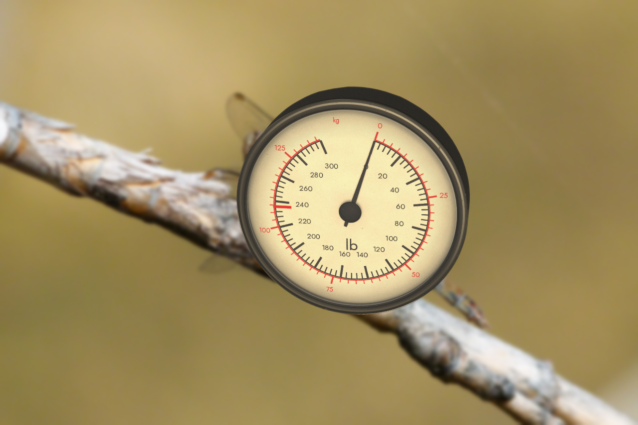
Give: 0,lb
